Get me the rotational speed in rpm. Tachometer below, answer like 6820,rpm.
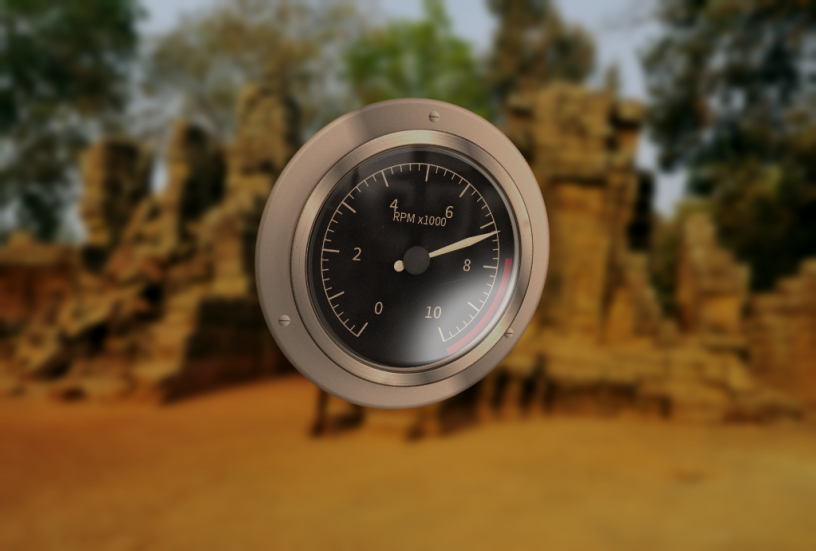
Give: 7200,rpm
